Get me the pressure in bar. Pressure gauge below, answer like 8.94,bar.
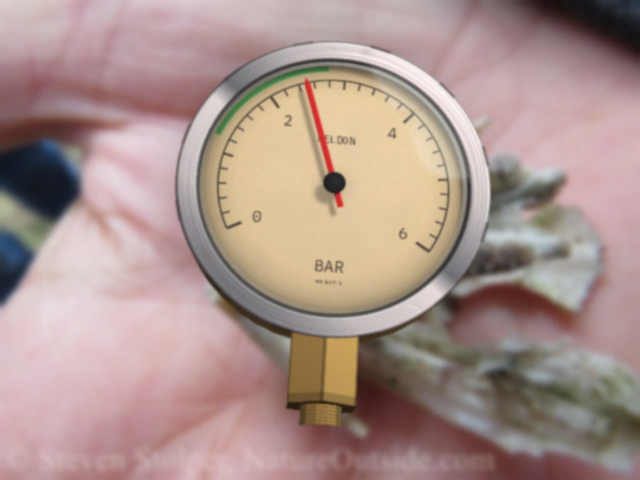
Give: 2.5,bar
